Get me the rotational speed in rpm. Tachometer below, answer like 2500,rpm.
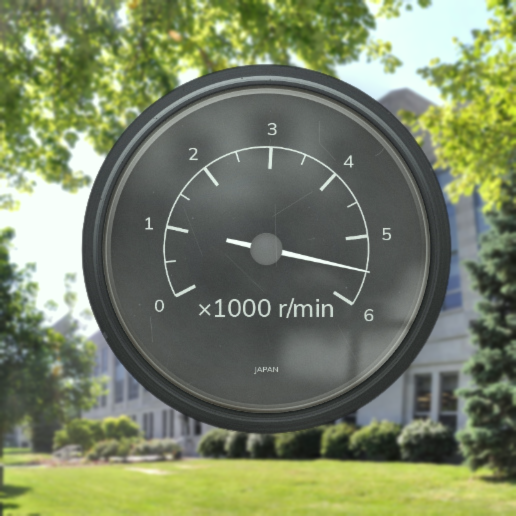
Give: 5500,rpm
